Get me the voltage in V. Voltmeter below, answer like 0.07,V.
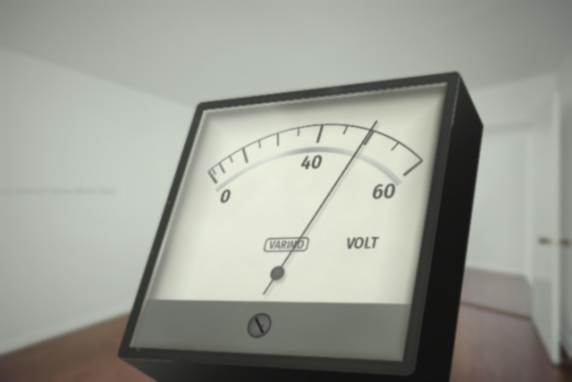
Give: 50,V
